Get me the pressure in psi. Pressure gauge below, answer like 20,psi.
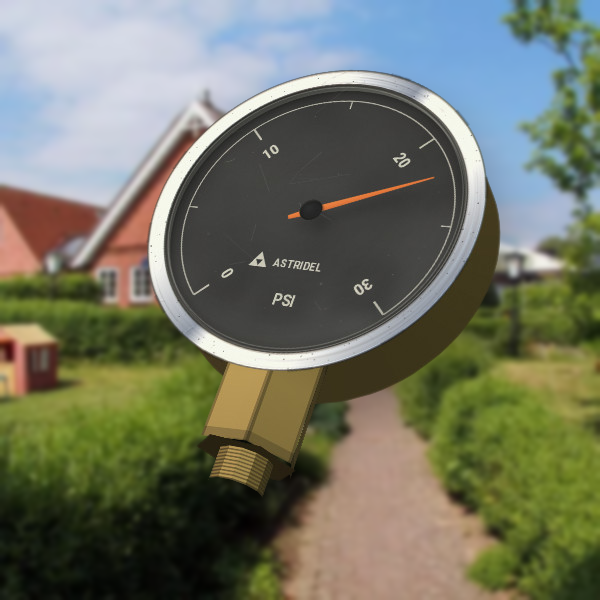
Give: 22.5,psi
